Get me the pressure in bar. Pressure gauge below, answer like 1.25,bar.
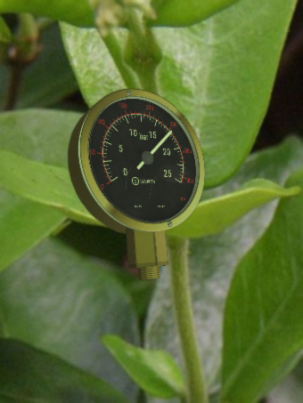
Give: 17.5,bar
